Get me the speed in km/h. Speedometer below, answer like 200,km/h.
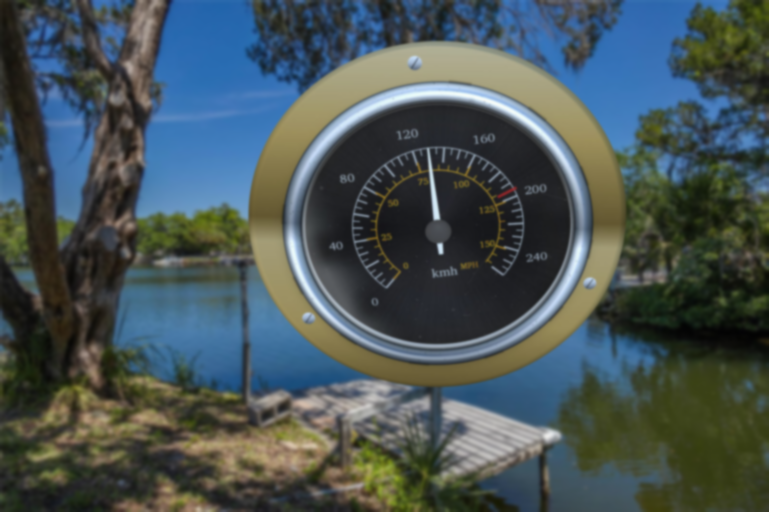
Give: 130,km/h
